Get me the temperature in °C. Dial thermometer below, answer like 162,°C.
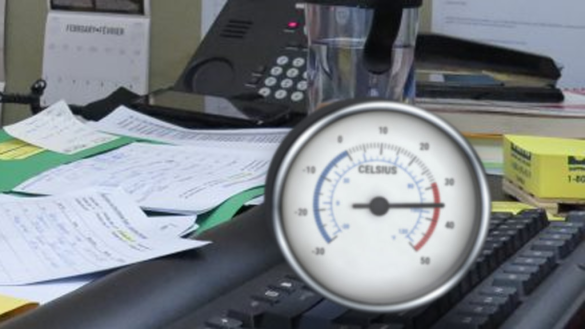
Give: 35,°C
